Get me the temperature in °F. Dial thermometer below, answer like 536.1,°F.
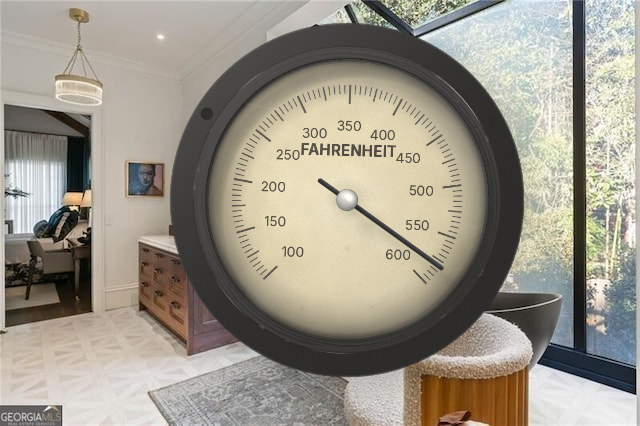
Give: 580,°F
